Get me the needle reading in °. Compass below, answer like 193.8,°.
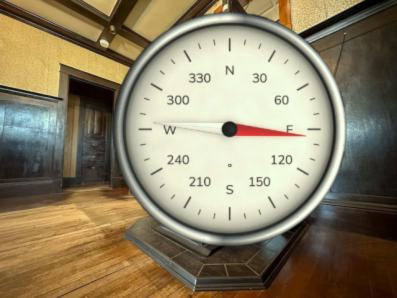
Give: 95,°
